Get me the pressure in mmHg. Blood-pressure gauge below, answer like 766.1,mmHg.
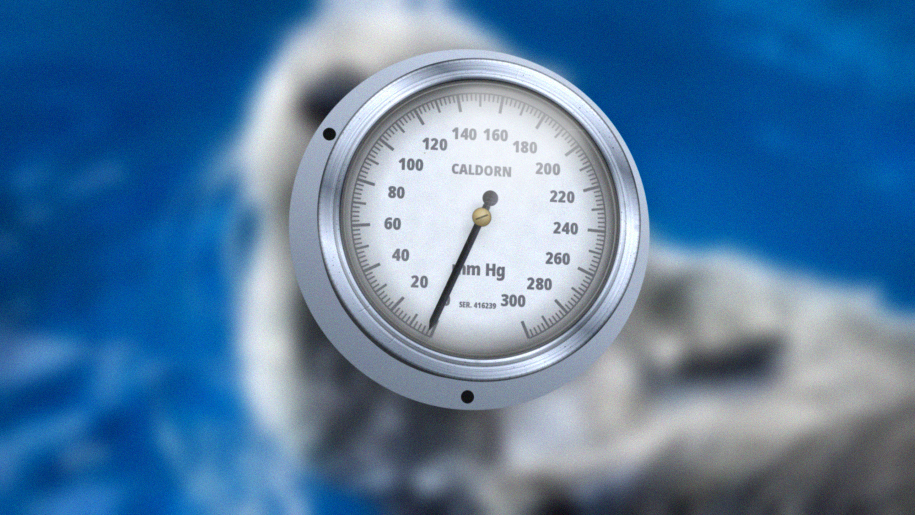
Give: 2,mmHg
